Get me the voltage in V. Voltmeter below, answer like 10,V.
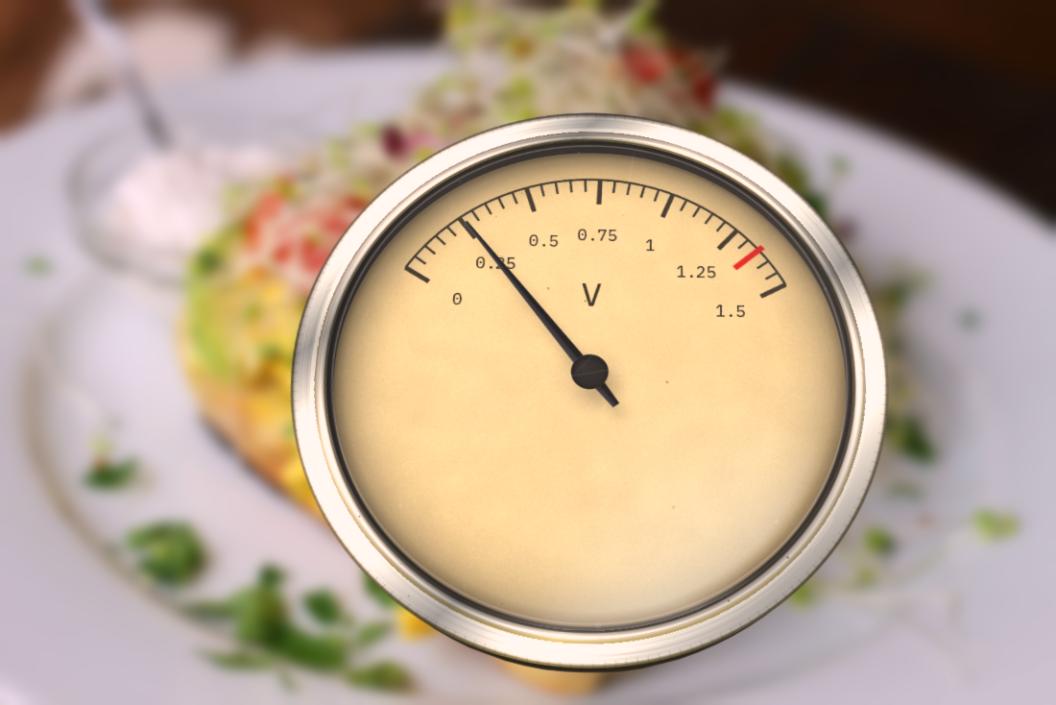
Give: 0.25,V
